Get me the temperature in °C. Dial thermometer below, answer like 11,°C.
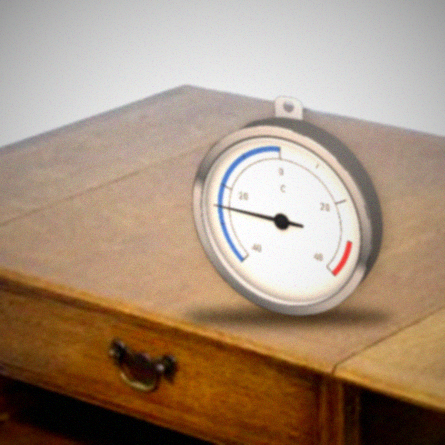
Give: -25,°C
